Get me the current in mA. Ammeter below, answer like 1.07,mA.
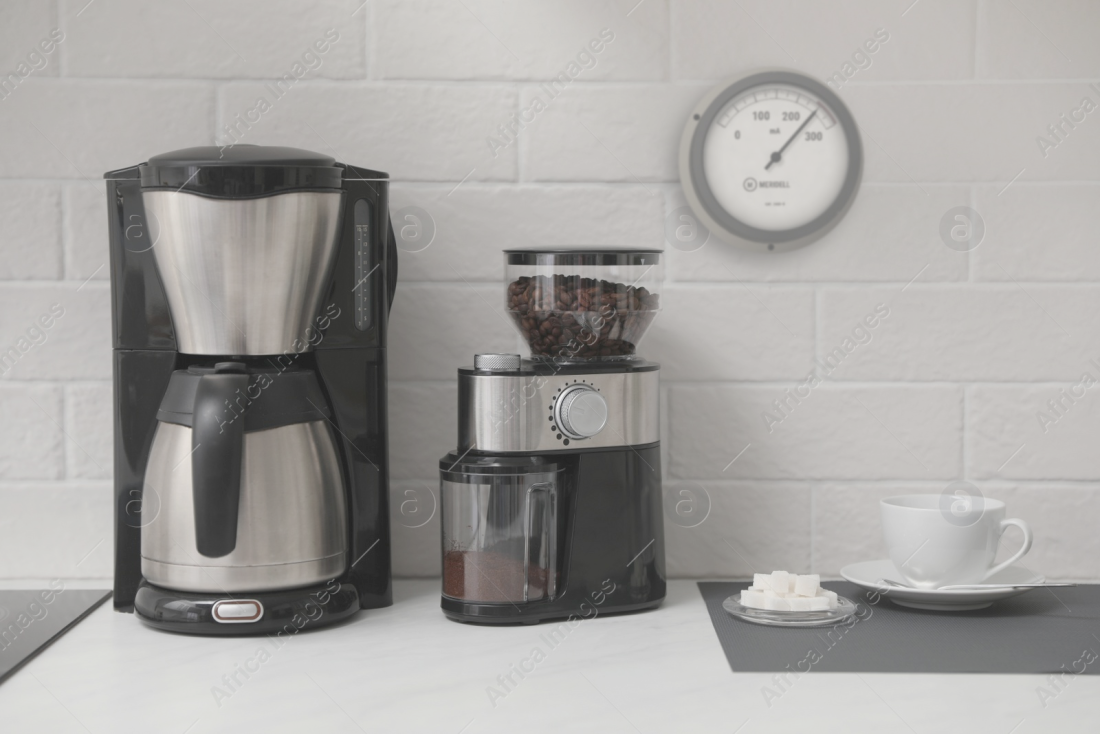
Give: 250,mA
